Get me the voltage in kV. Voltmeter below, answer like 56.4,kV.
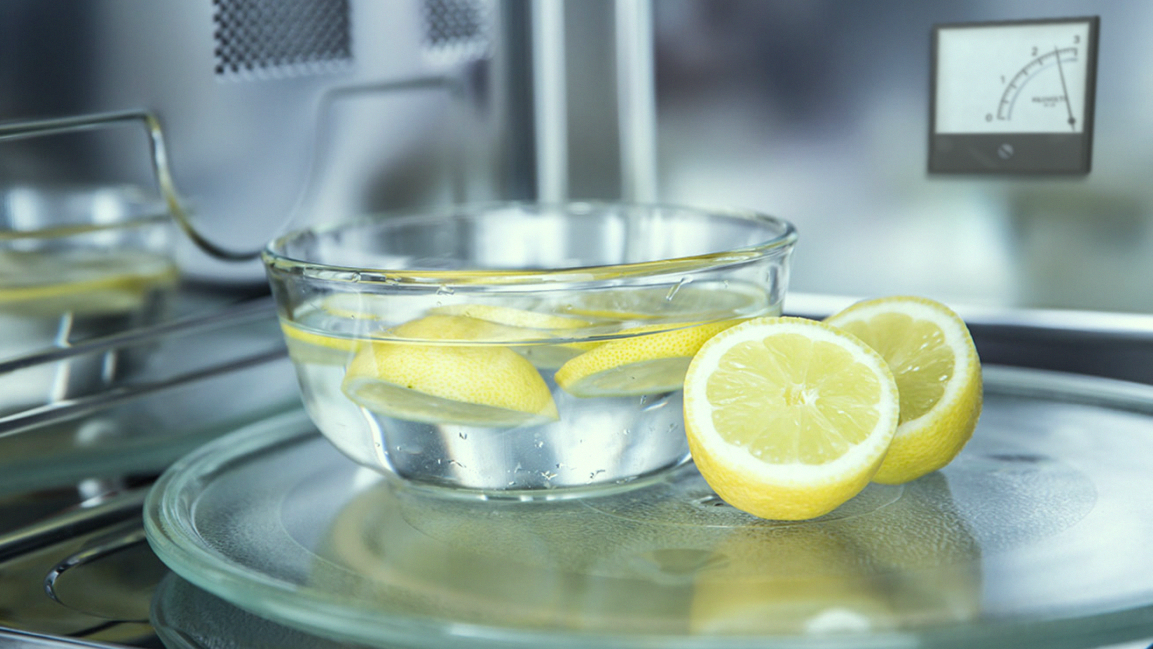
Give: 2.5,kV
